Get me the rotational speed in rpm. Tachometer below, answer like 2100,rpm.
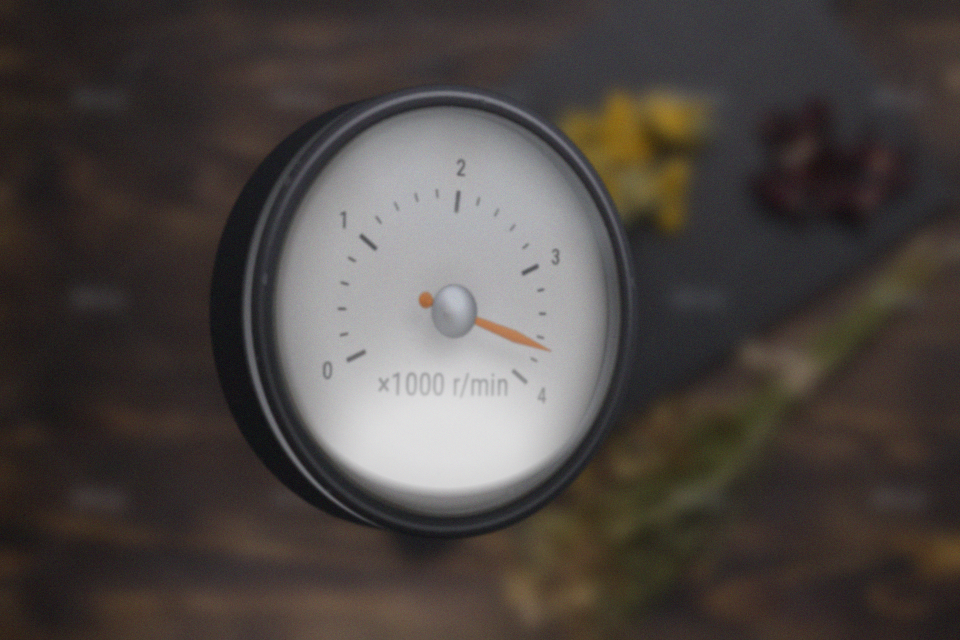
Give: 3700,rpm
